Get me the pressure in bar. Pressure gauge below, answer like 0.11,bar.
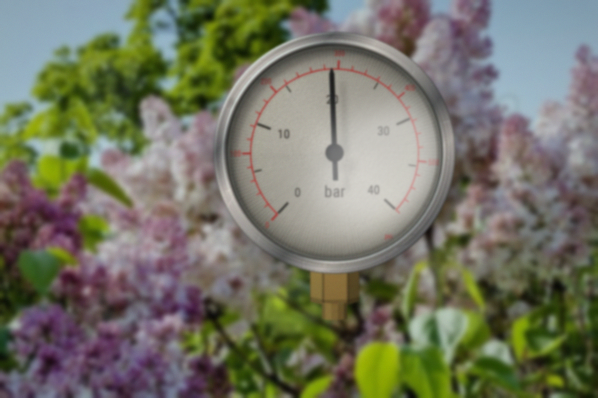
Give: 20,bar
